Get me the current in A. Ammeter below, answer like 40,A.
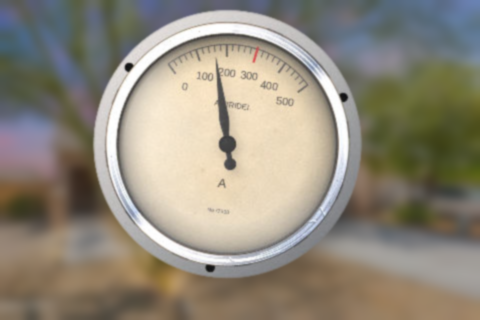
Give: 160,A
